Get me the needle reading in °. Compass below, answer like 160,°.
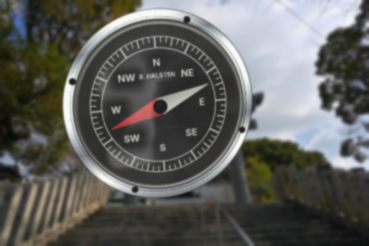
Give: 250,°
